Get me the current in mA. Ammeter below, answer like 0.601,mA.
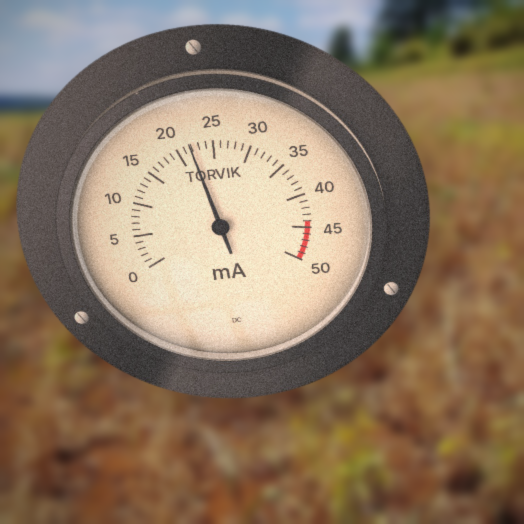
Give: 22,mA
